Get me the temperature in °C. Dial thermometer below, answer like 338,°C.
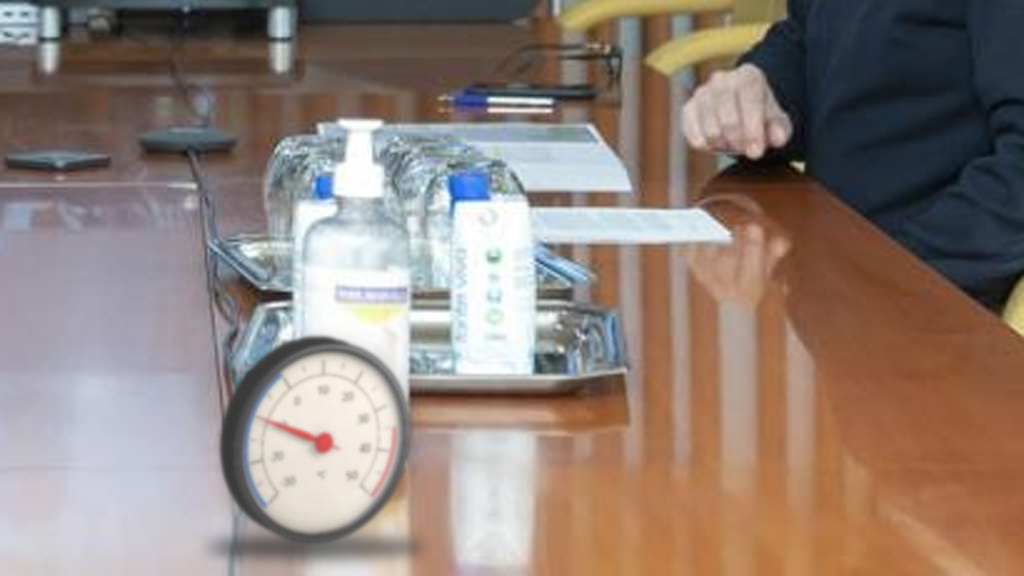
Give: -10,°C
